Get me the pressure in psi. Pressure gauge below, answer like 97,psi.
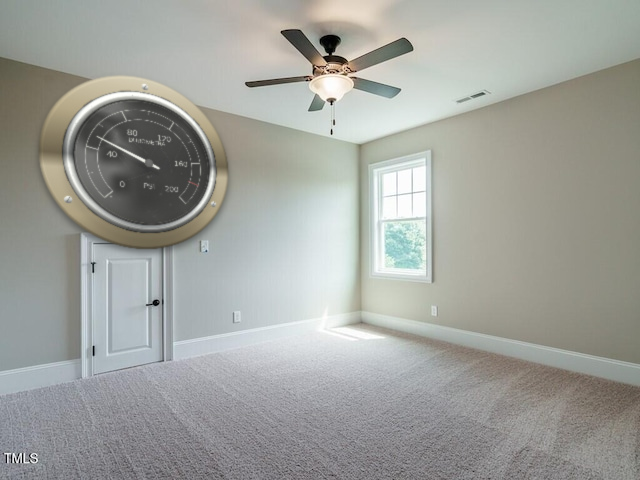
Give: 50,psi
